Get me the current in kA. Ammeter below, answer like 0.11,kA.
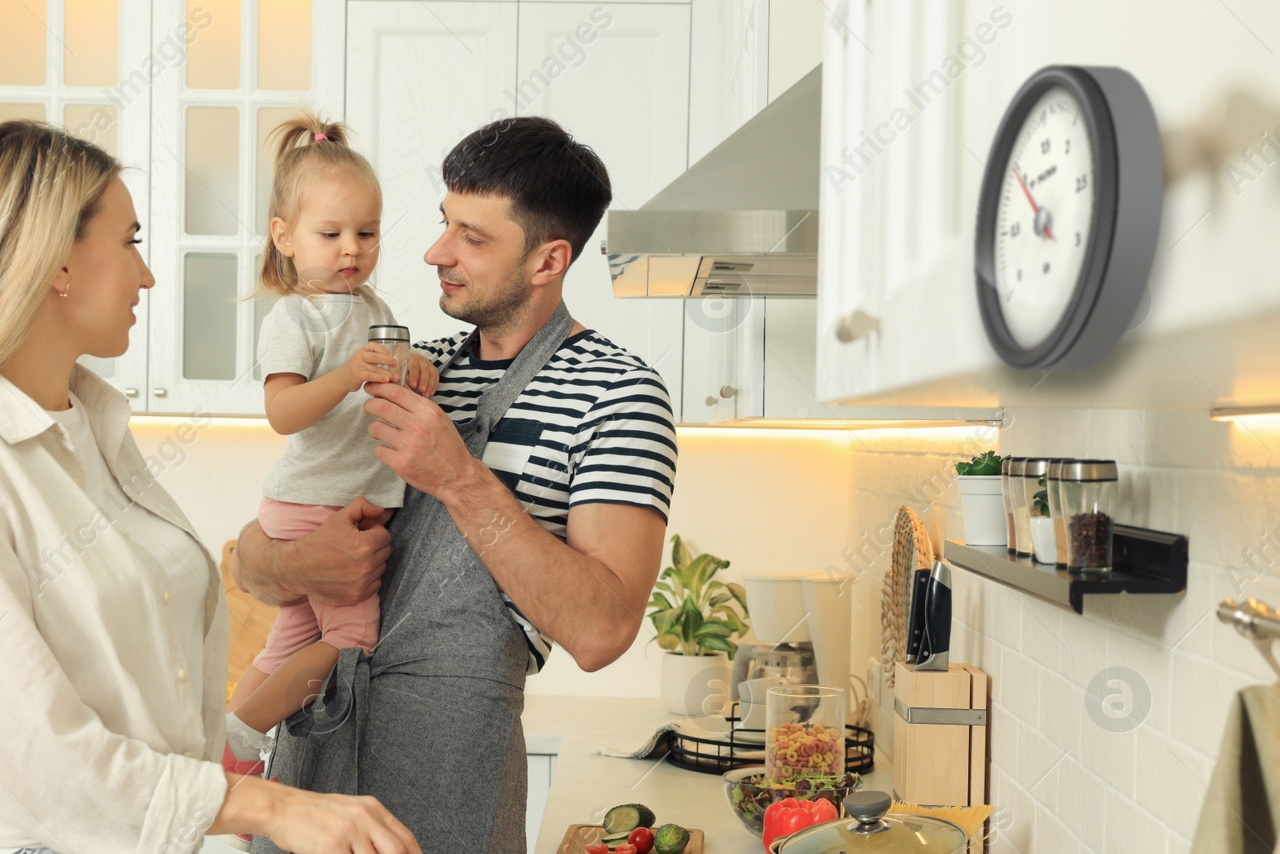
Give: 1,kA
